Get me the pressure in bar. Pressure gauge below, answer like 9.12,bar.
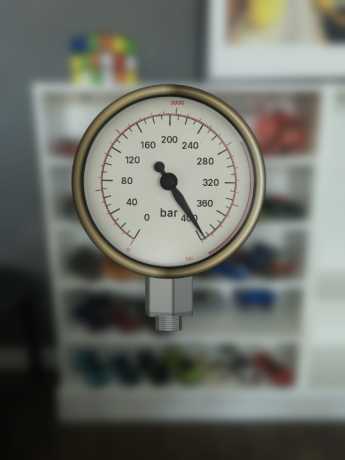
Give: 395,bar
